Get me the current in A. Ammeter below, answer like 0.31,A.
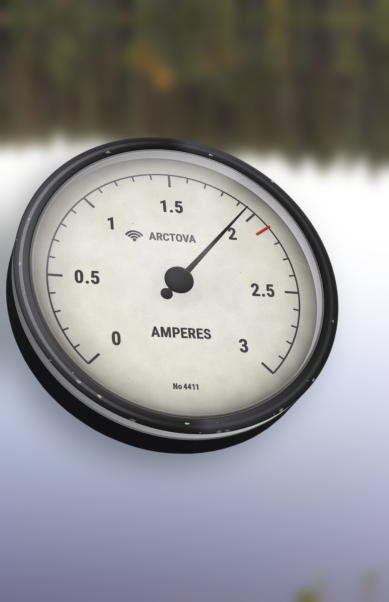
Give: 1.95,A
